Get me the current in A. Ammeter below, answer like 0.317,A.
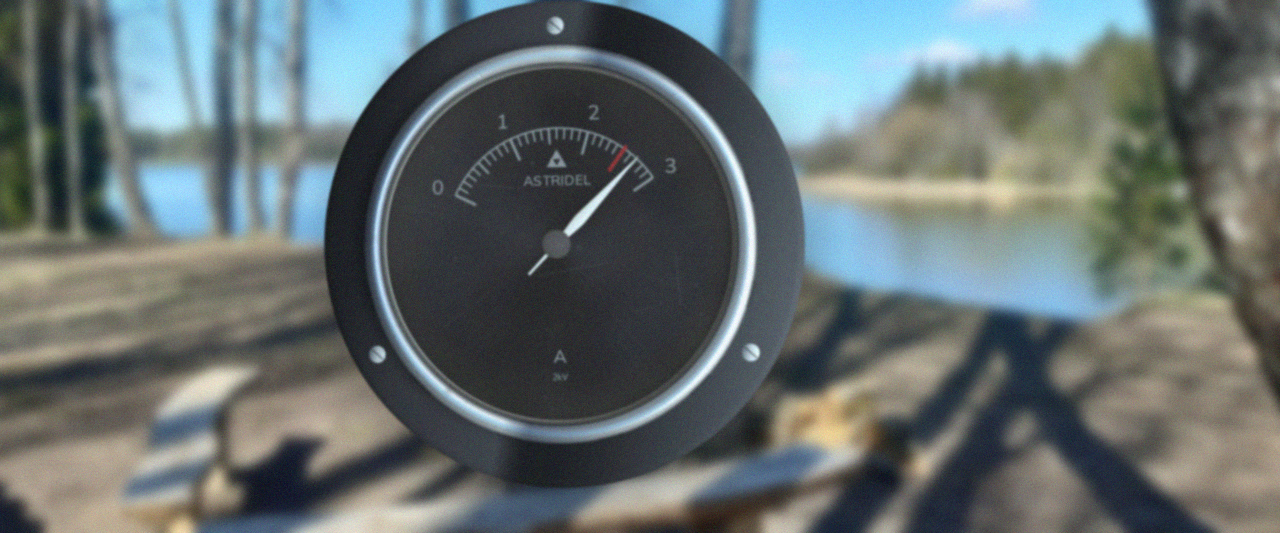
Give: 2.7,A
